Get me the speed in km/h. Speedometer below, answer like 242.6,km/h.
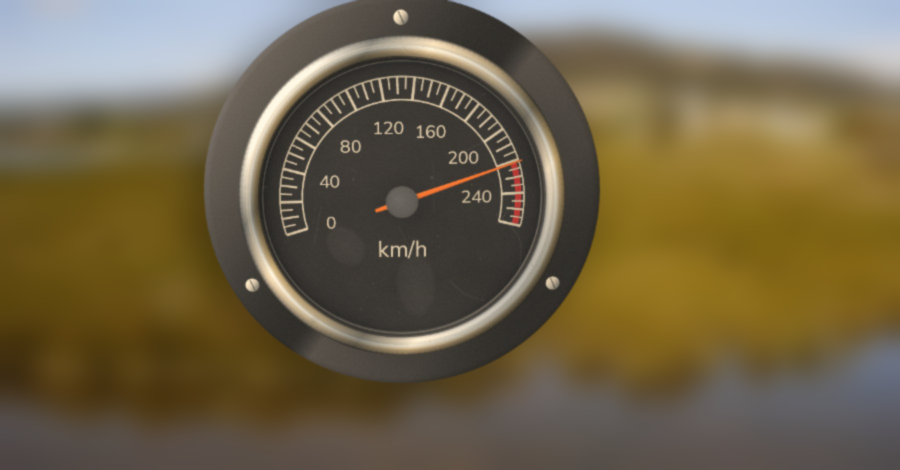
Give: 220,km/h
